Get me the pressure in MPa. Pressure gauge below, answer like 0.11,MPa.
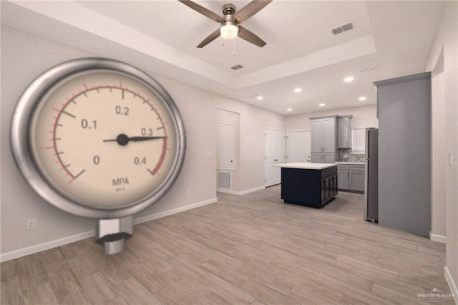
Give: 0.32,MPa
